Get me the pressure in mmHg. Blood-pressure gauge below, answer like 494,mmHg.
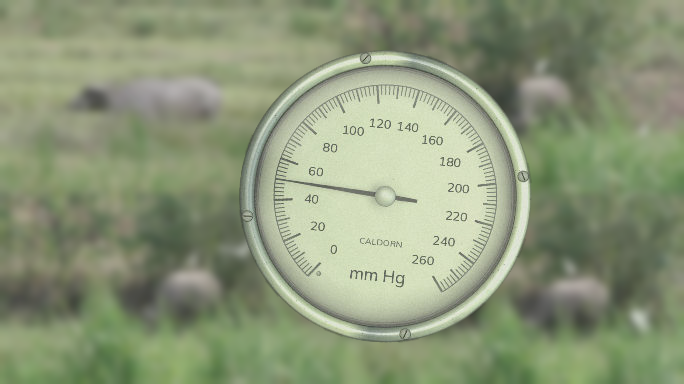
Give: 50,mmHg
